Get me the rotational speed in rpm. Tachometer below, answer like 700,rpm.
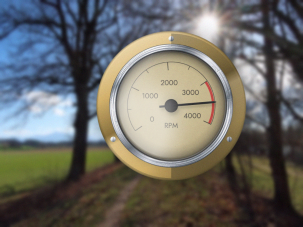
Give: 3500,rpm
